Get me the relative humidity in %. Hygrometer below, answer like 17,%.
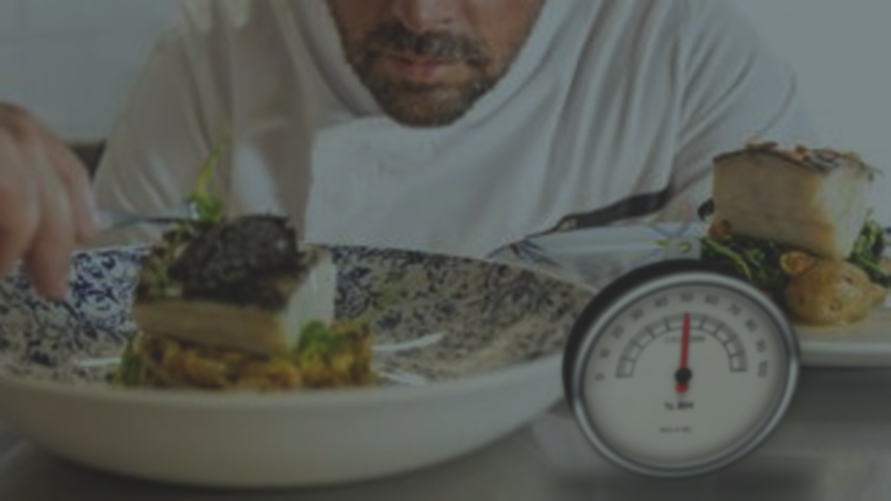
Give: 50,%
